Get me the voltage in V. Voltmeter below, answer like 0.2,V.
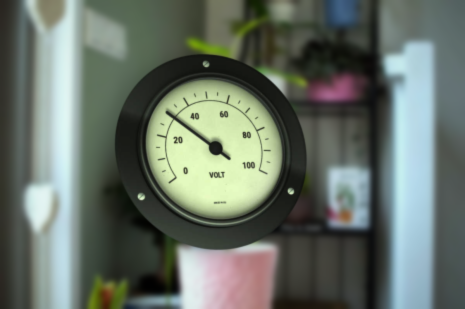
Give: 30,V
